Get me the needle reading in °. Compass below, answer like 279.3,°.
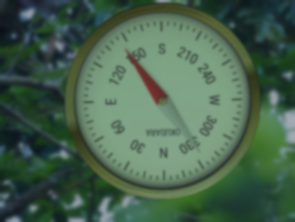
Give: 145,°
